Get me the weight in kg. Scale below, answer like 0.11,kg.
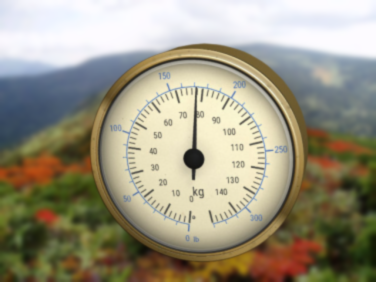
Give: 78,kg
